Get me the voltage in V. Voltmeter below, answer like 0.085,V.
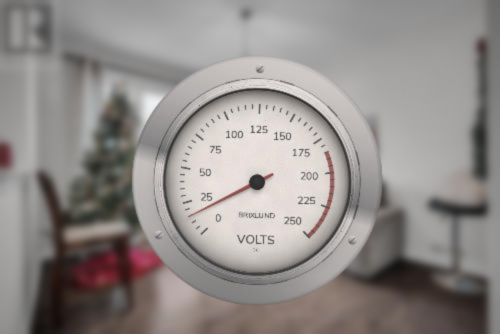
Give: 15,V
